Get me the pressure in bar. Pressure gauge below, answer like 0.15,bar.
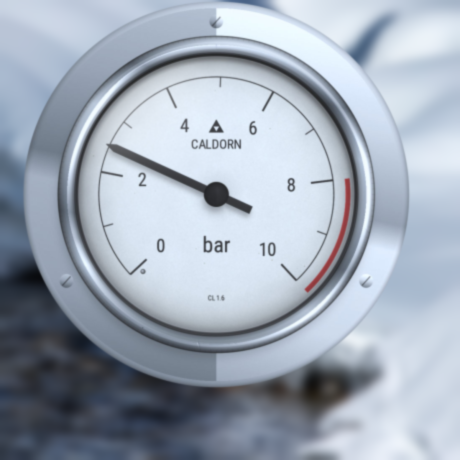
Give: 2.5,bar
